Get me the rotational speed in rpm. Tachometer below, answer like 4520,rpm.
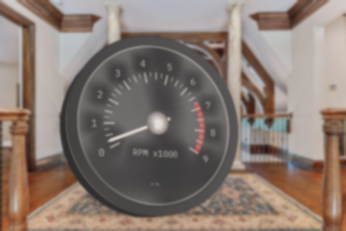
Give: 250,rpm
